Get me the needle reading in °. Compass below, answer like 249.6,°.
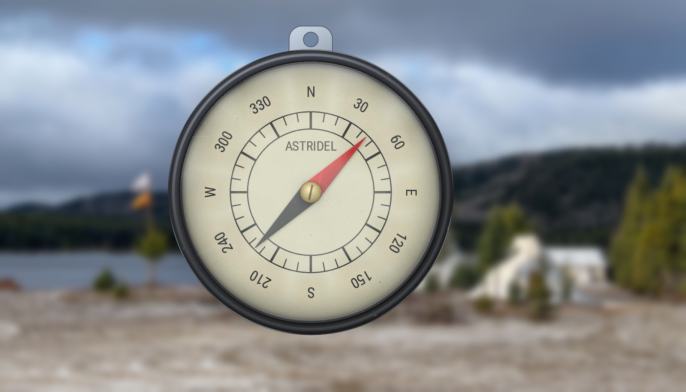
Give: 45,°
